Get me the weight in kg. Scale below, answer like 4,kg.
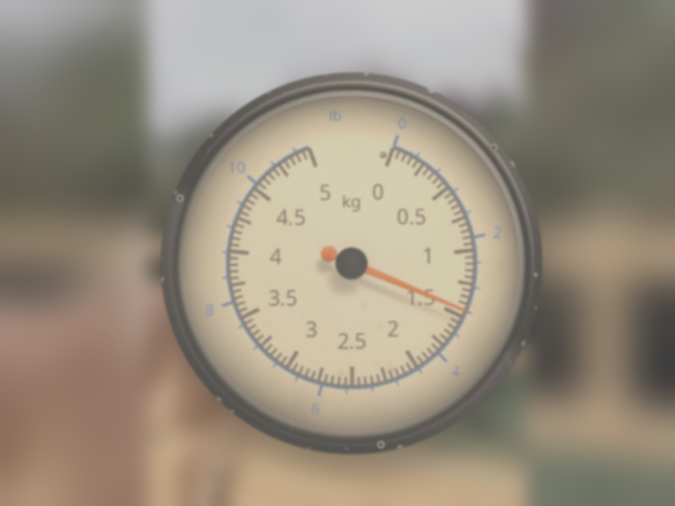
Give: 1.45,kg
